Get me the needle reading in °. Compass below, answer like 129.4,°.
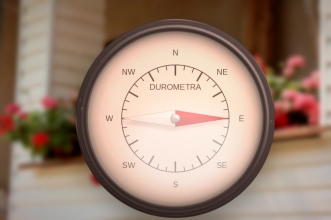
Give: 90,°
